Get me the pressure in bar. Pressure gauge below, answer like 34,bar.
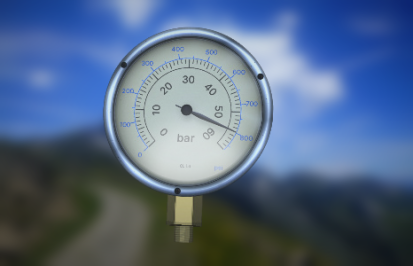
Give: 55,bar
